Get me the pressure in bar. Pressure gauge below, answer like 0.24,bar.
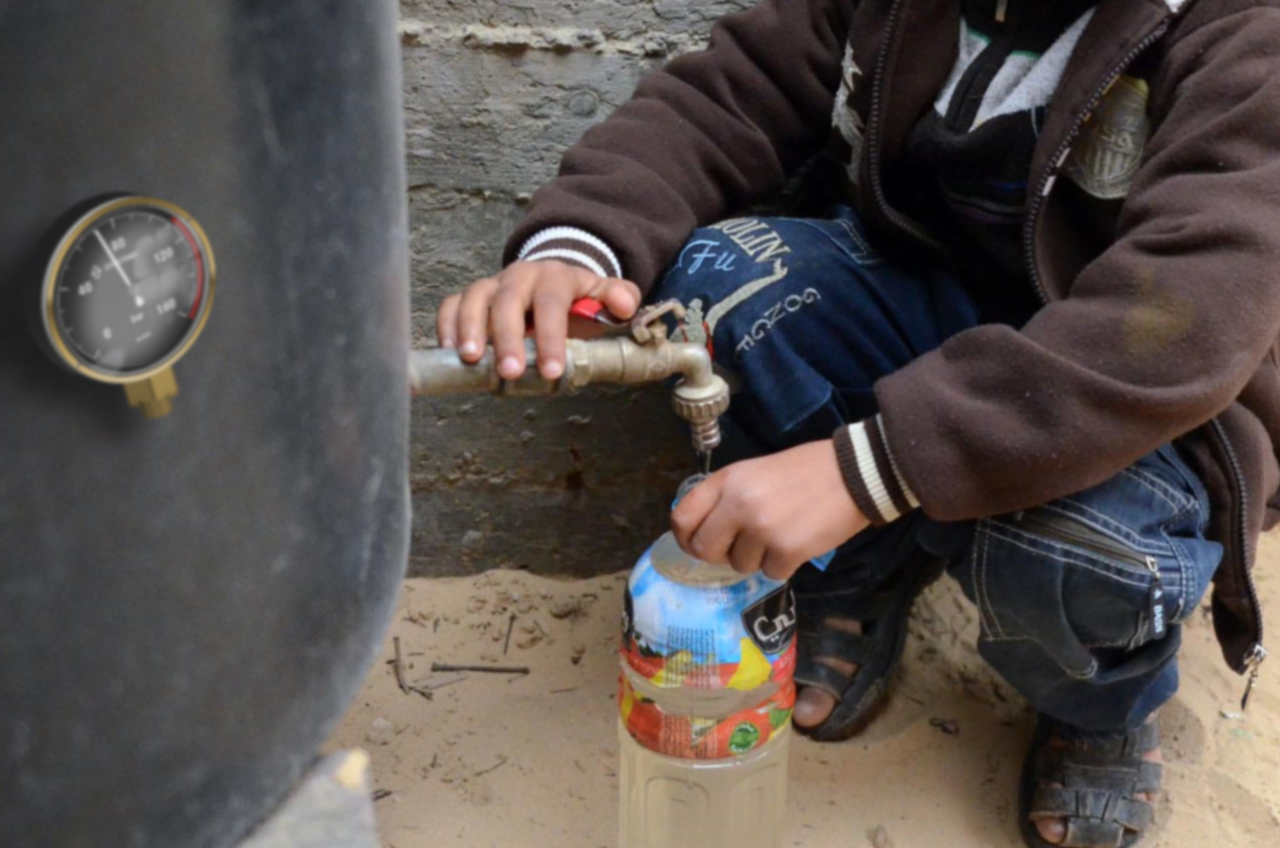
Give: 70,bar
